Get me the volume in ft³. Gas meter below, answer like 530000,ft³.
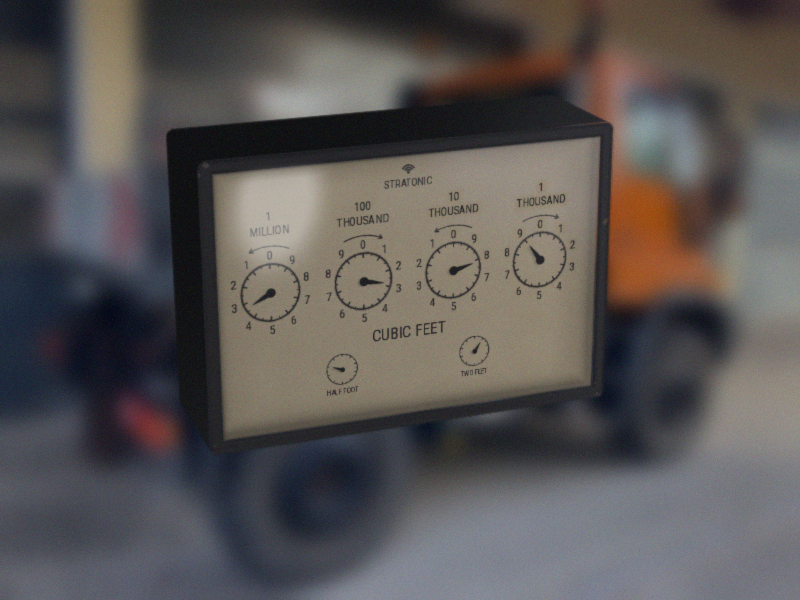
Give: 327900,ft³
